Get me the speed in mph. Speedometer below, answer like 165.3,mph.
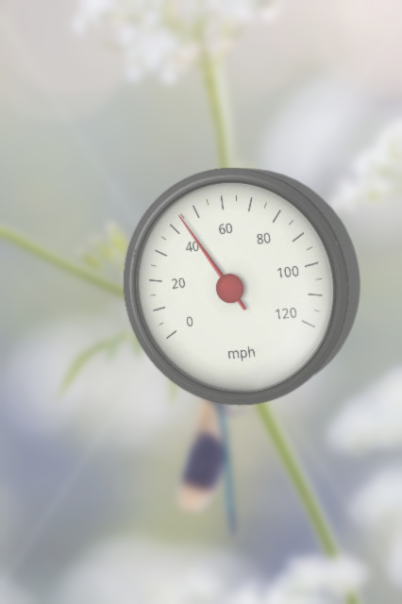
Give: 45,mph
